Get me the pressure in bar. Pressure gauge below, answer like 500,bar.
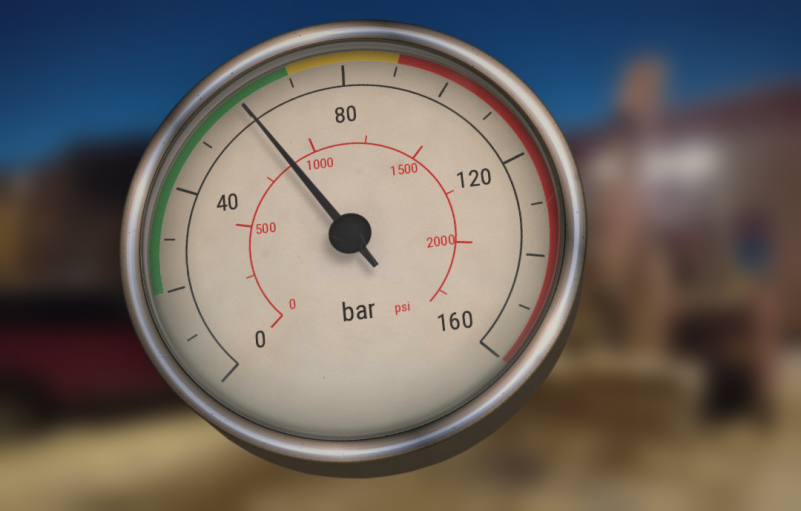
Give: 60,bar
